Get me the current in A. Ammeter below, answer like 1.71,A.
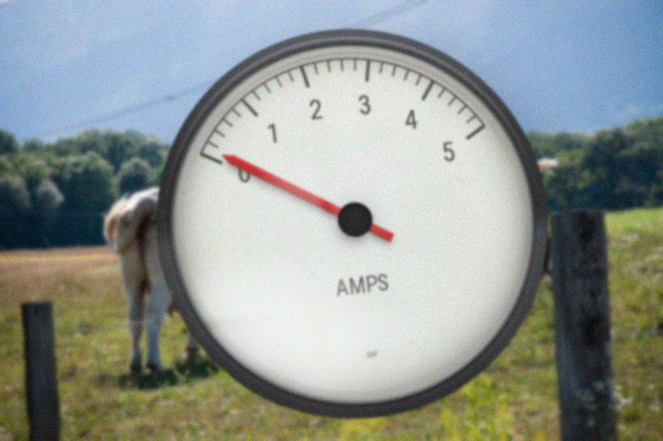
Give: 0.1,A
